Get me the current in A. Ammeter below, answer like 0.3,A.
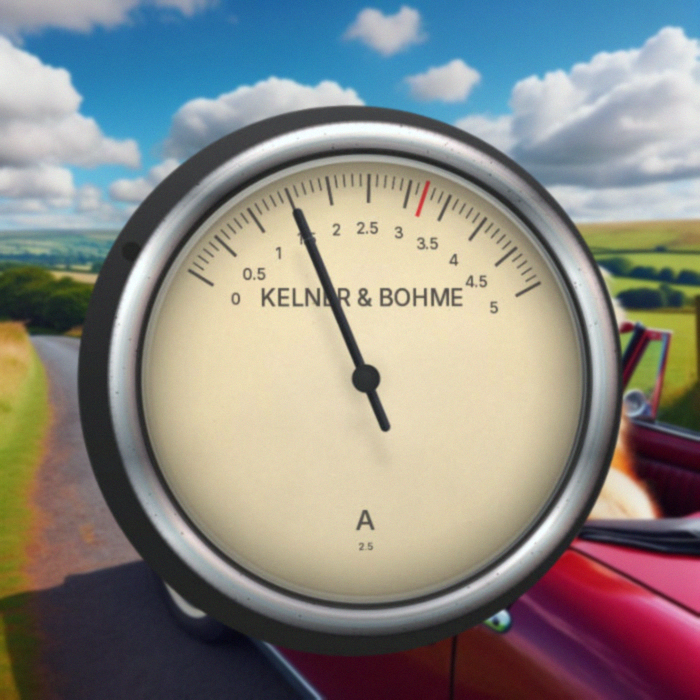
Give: 1.5,A
